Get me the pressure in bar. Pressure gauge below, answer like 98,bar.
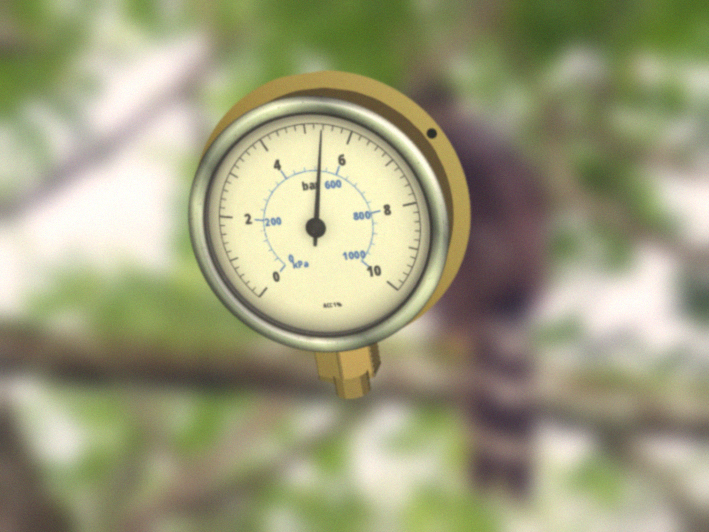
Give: 5.4,bar
